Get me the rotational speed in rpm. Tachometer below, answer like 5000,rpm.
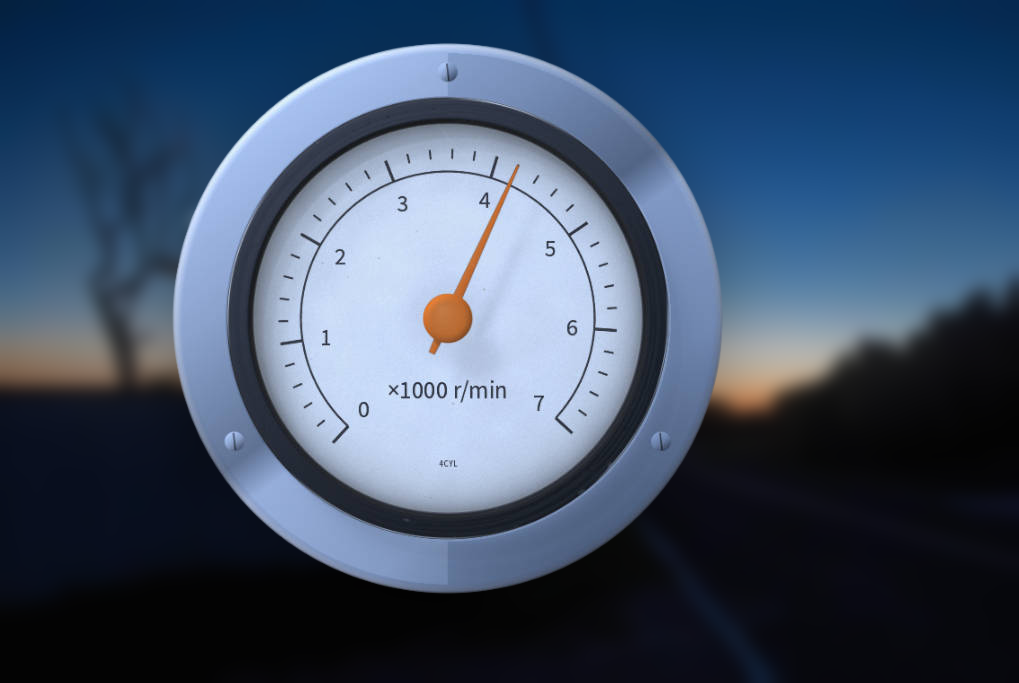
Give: 4200,rpm
